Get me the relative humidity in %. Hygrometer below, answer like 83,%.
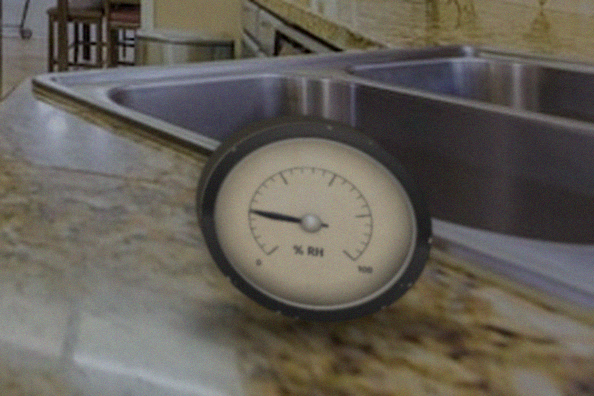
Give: 20,%
